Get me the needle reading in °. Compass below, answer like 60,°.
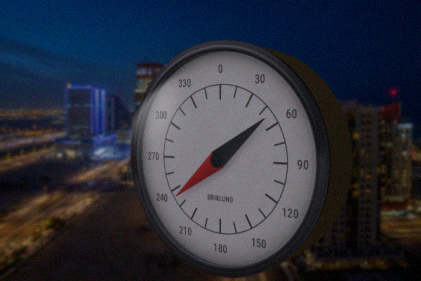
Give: 232.5,°
